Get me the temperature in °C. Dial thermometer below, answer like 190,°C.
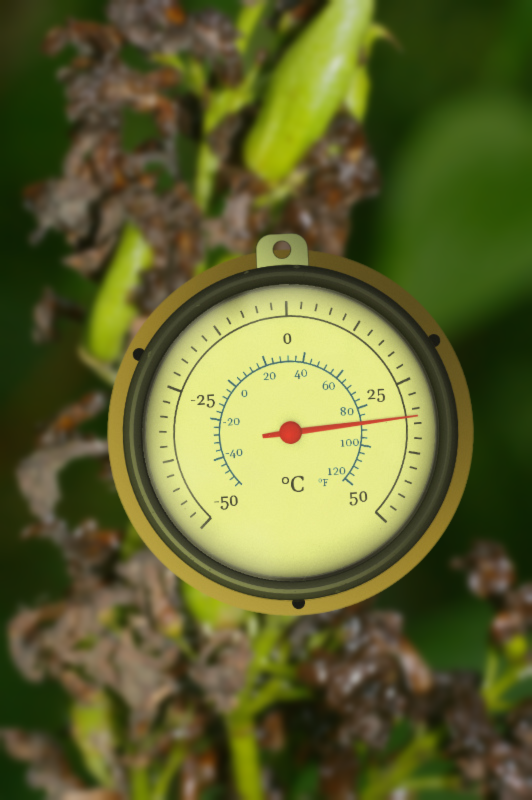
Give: 31.25,°C
